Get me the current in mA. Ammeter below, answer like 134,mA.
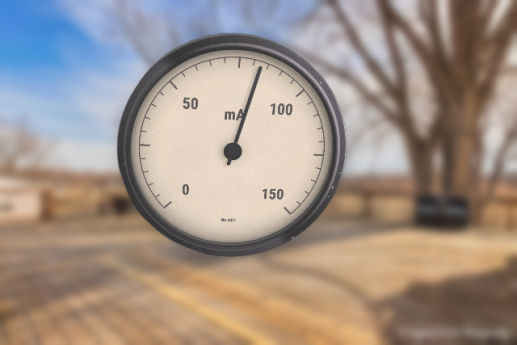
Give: 82.5,mA
